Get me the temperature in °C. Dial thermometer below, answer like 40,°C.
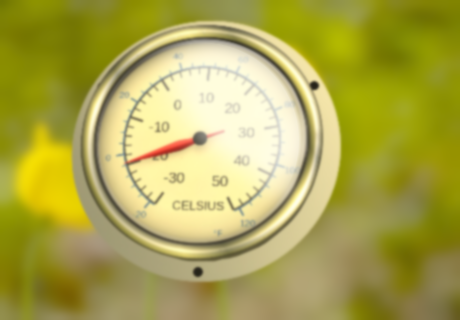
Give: -20,°C
